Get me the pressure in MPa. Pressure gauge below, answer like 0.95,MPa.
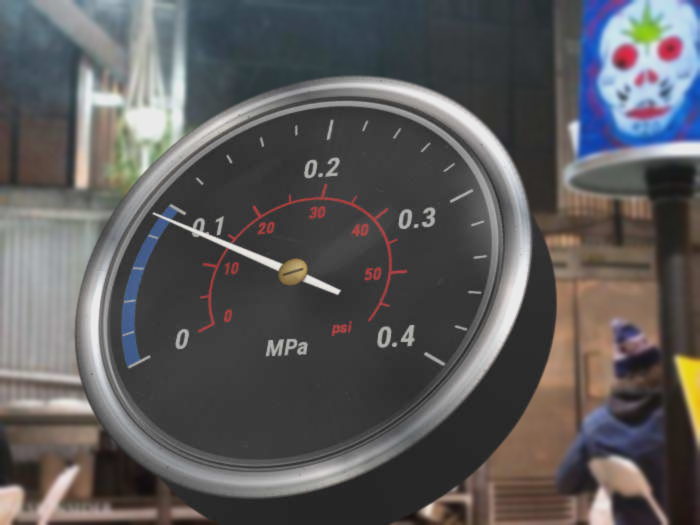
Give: 0.09,MPa
